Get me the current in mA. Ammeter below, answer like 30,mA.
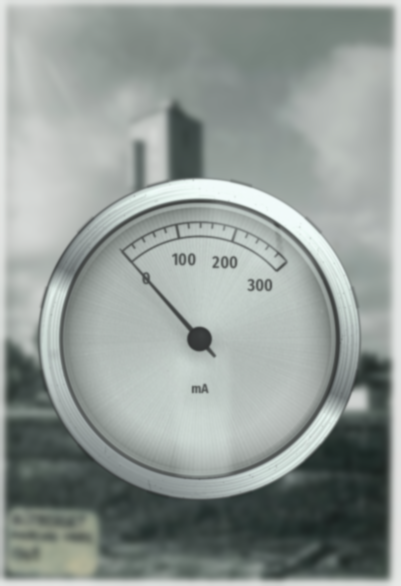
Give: 0,mA
